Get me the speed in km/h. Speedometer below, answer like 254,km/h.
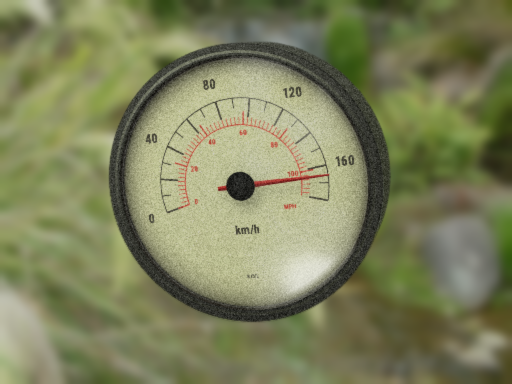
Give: 165,km/h
